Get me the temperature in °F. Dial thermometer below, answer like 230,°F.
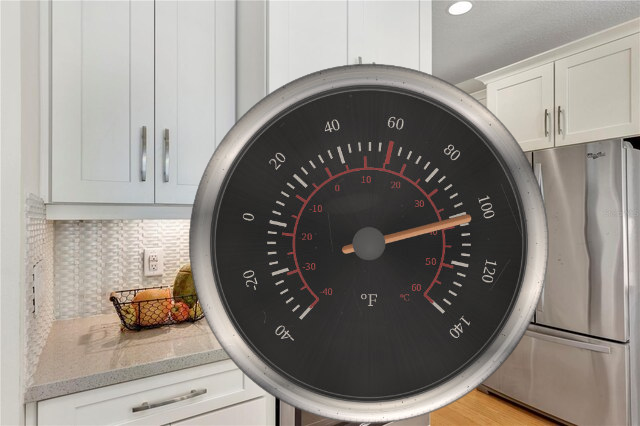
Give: 102,°F
